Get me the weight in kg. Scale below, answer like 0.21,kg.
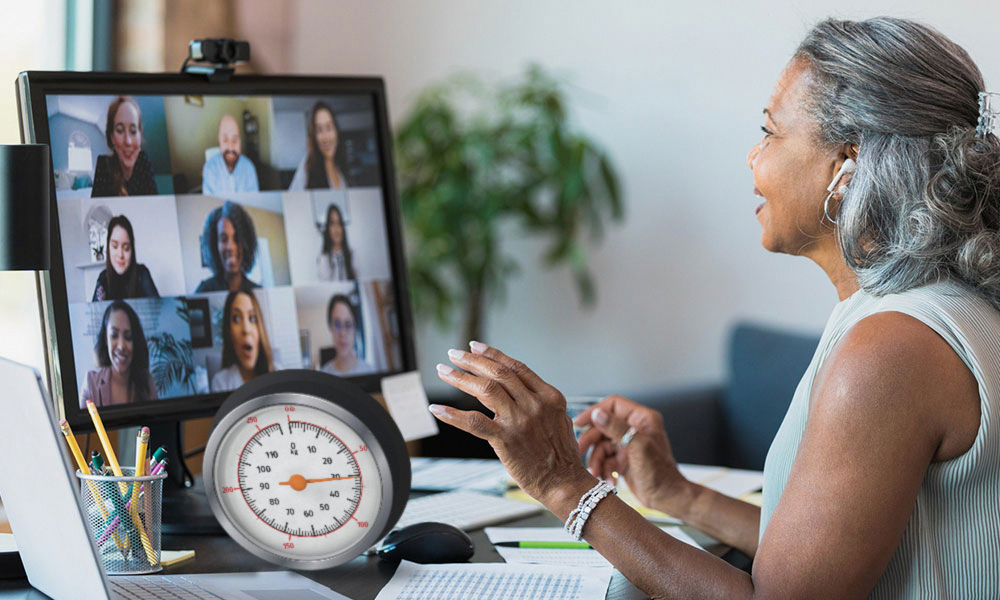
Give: 30,kg
